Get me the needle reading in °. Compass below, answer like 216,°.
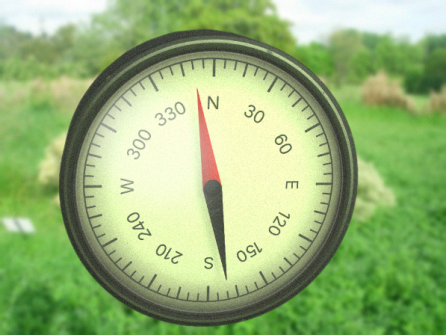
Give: 350,°
